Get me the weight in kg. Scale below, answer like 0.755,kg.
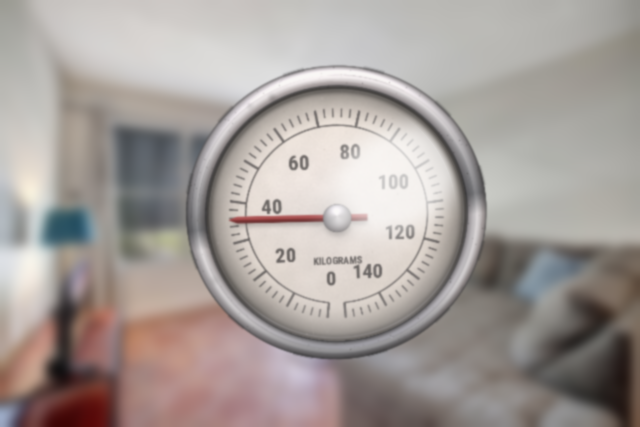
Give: 36,kg
